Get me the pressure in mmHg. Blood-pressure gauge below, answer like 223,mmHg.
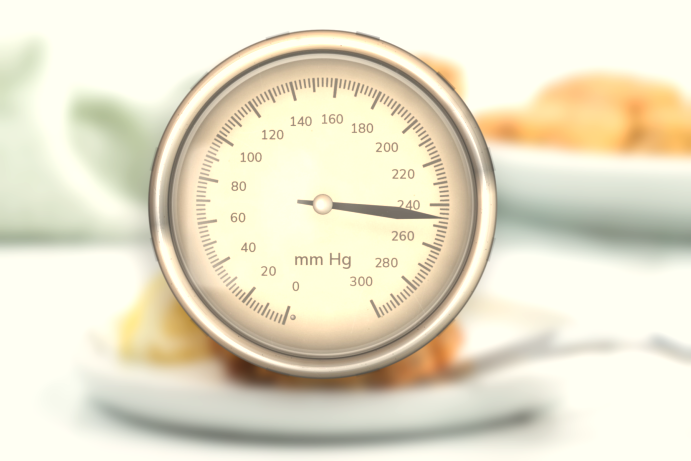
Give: 246,mmHg
